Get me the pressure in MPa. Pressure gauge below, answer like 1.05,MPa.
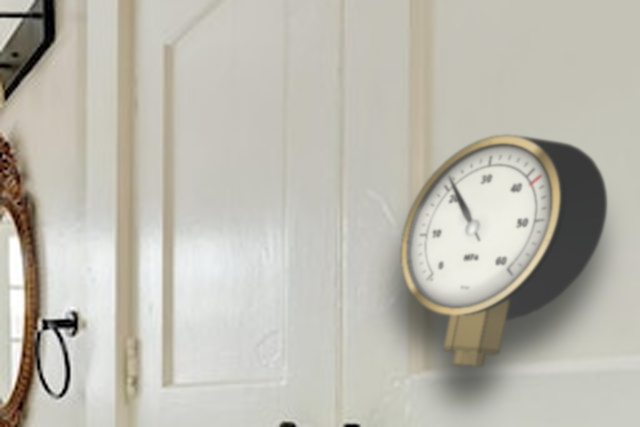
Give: 22,MPa
